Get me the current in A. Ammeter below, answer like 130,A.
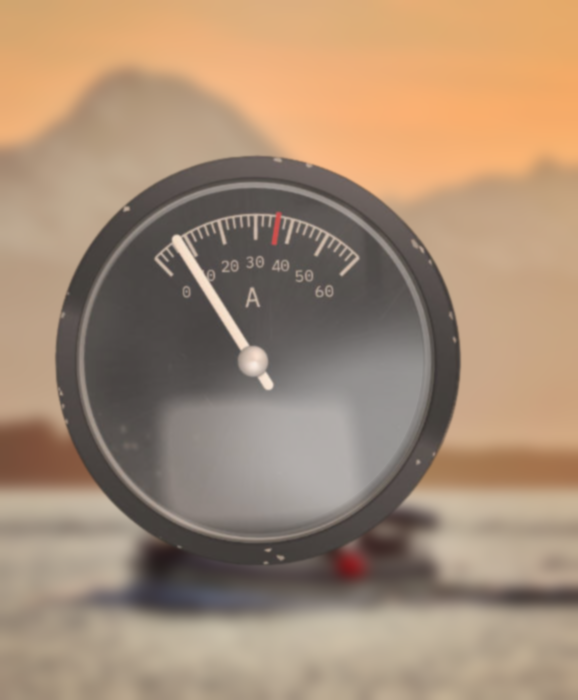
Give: 8,A
